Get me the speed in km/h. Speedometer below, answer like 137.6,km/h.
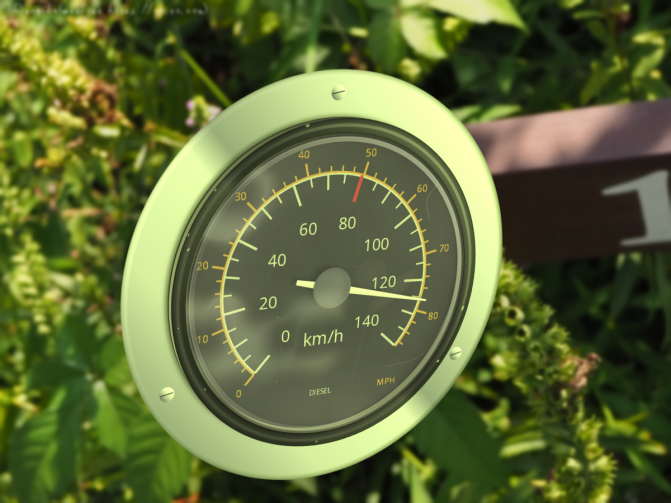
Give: 125,km/h
